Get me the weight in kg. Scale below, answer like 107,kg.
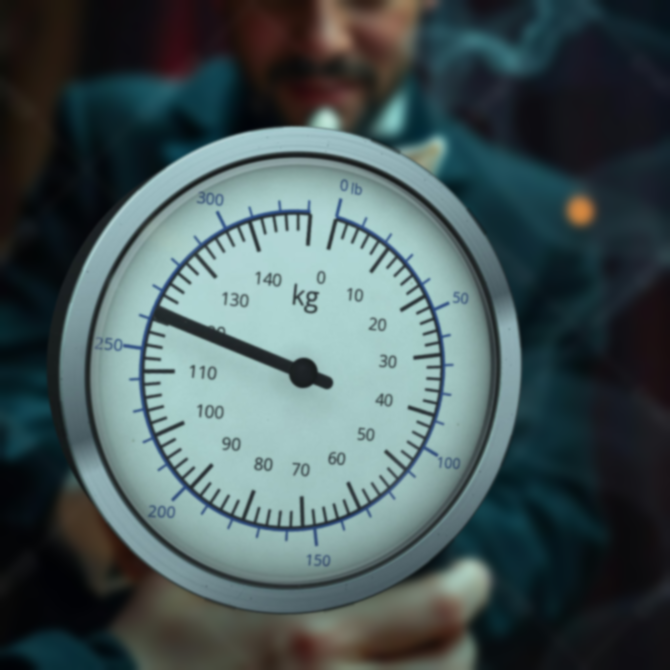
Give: 119,kg
